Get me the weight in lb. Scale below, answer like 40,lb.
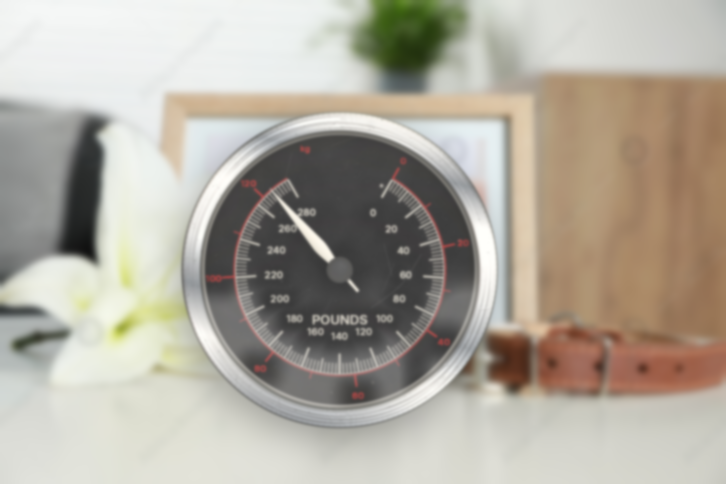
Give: 270,lb
